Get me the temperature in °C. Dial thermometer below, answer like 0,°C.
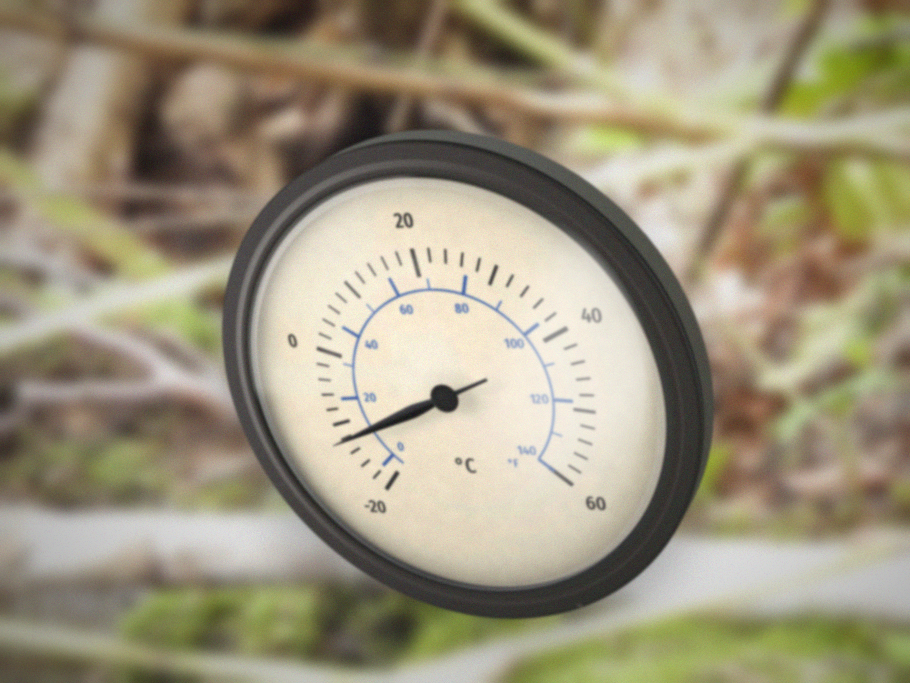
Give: -12,°C
